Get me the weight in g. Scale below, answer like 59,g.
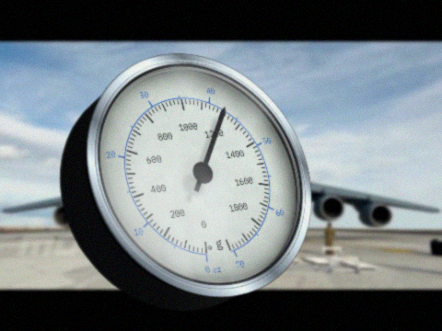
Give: 1200,g
